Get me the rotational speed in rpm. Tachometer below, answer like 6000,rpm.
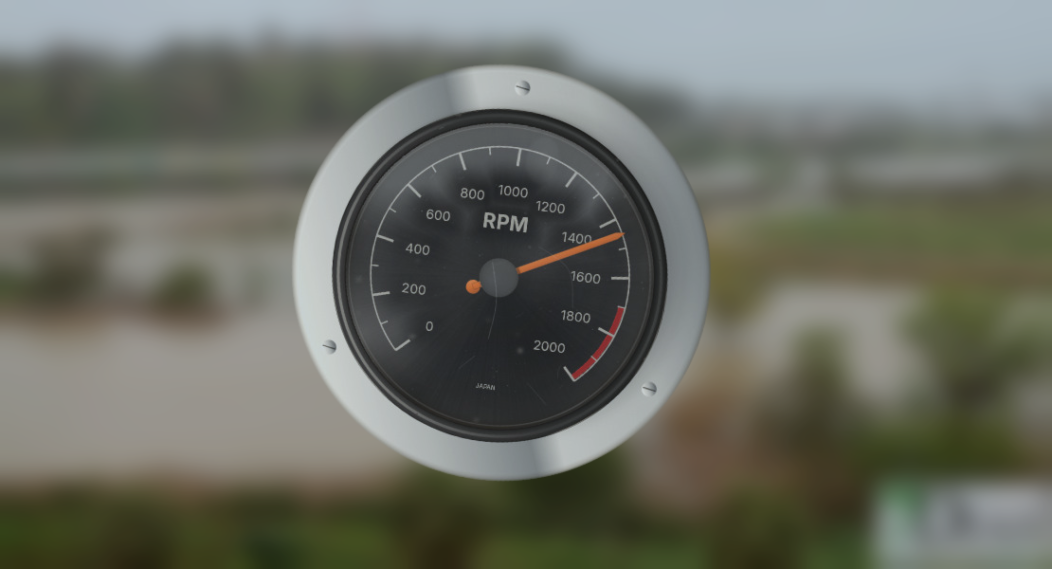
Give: 1450,rpm
